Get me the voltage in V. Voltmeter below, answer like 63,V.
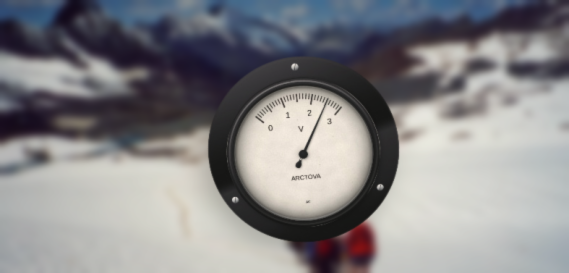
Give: 2.5,V
